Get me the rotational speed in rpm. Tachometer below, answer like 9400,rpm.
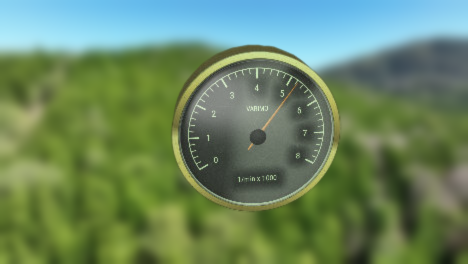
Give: 5200,rpm
